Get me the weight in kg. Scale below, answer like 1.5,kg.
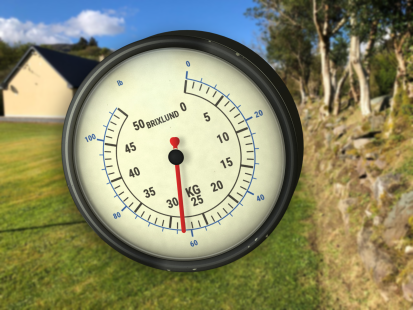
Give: 28,kg
